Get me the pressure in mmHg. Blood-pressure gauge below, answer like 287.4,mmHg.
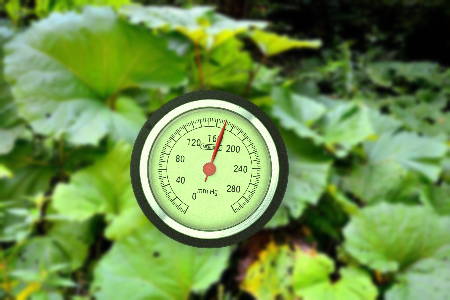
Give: 170,mmHg
